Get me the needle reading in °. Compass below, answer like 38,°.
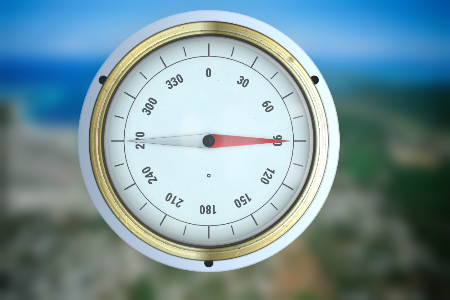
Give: 90,°
